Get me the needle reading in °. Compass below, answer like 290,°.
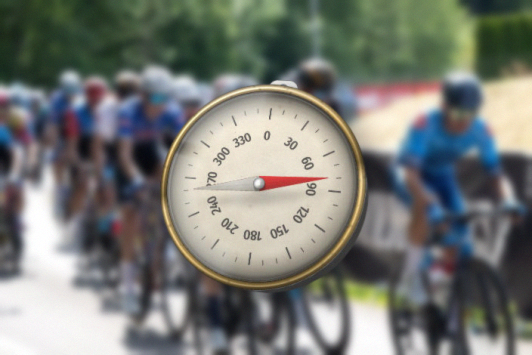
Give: 80,°
